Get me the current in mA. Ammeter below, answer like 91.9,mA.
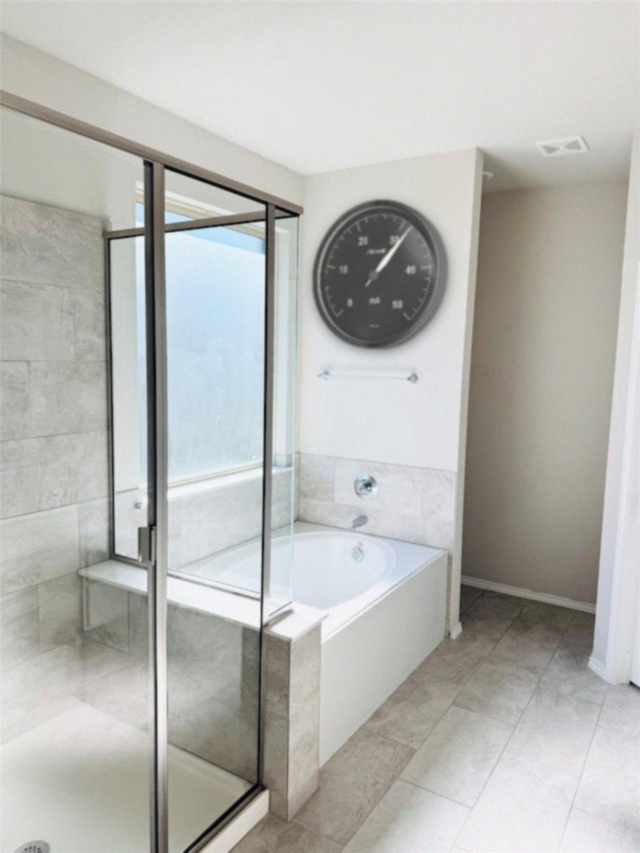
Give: 32,mA
